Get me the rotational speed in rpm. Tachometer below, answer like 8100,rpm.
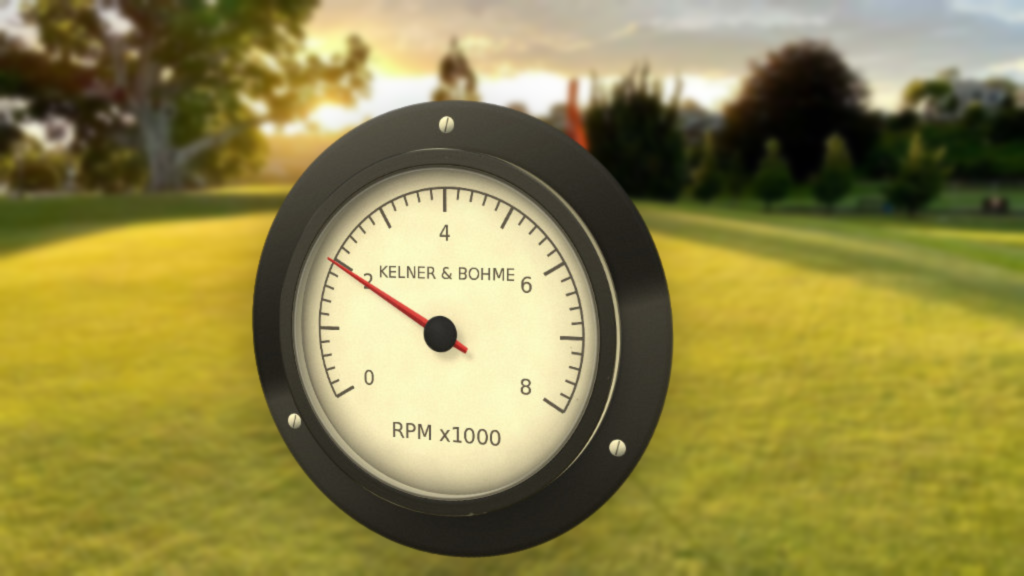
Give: 2000,rpm
